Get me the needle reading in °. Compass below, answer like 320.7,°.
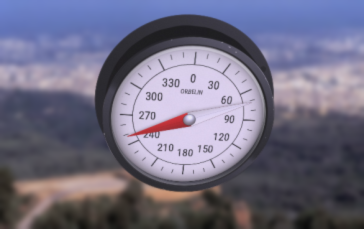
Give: 250,°
